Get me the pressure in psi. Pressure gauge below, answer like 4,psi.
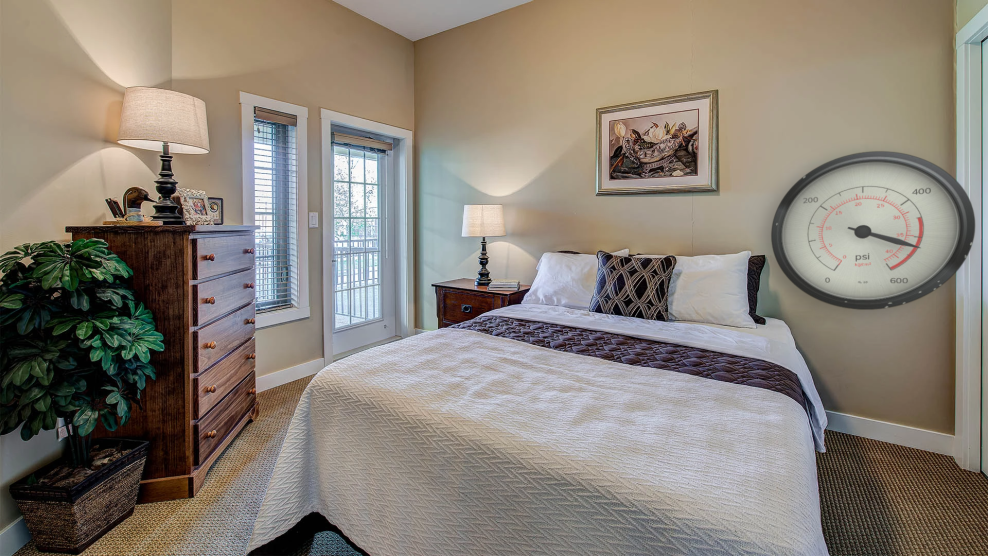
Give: 525,psi
